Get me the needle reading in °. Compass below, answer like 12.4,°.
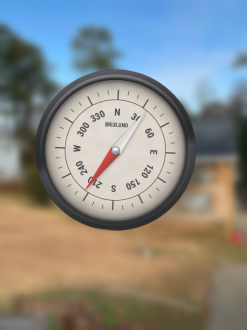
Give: 215,°
